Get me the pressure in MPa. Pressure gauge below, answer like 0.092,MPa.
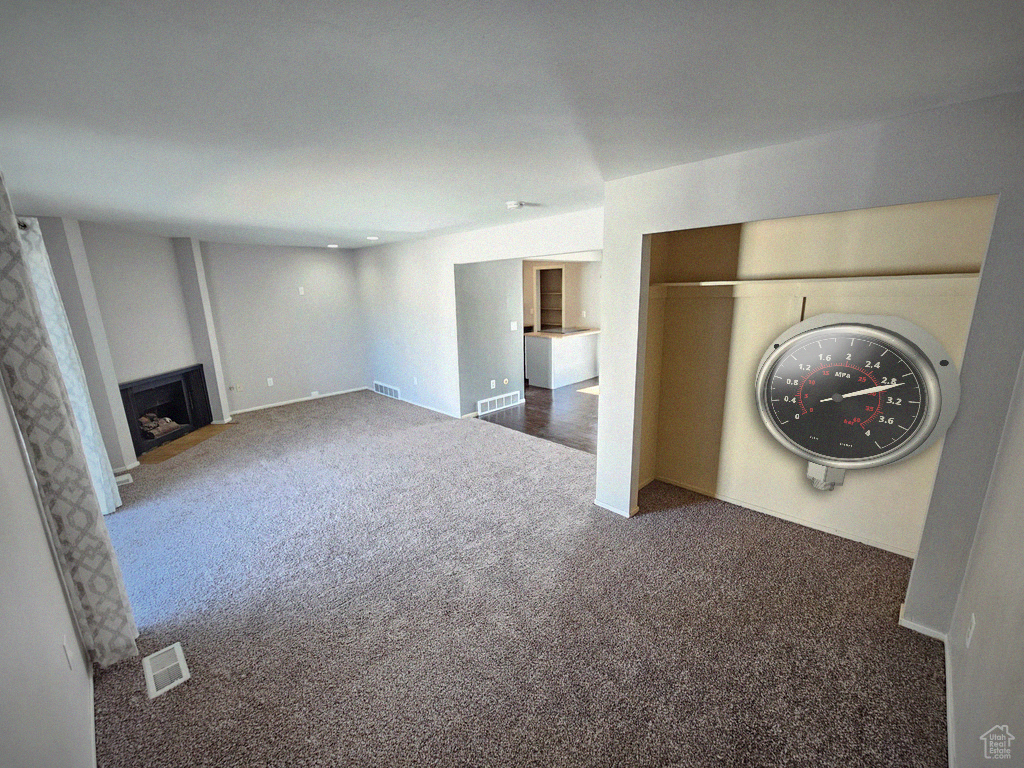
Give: 2.9,MPa
